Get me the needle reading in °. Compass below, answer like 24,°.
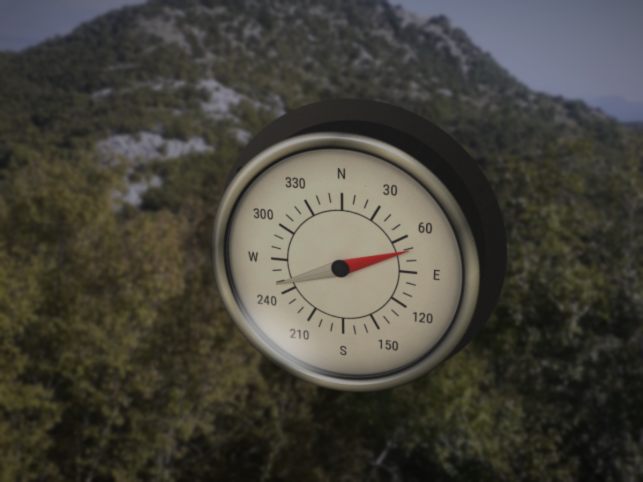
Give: 70,°
